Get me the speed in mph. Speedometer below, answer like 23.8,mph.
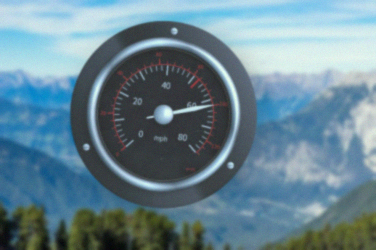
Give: 62,mph
